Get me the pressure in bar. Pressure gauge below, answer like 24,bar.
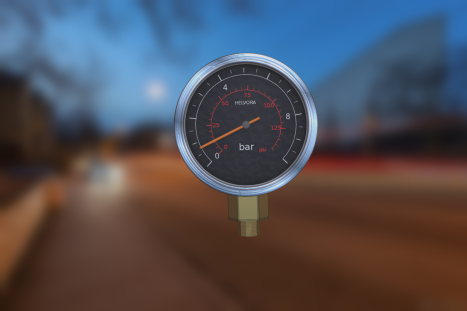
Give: 0.75,bar
